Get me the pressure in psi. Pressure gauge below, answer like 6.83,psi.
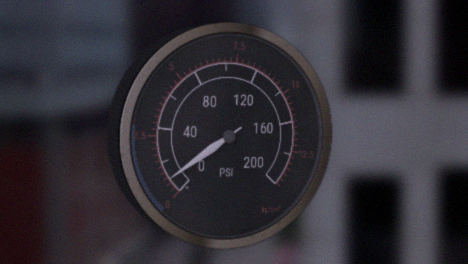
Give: 10,psi
